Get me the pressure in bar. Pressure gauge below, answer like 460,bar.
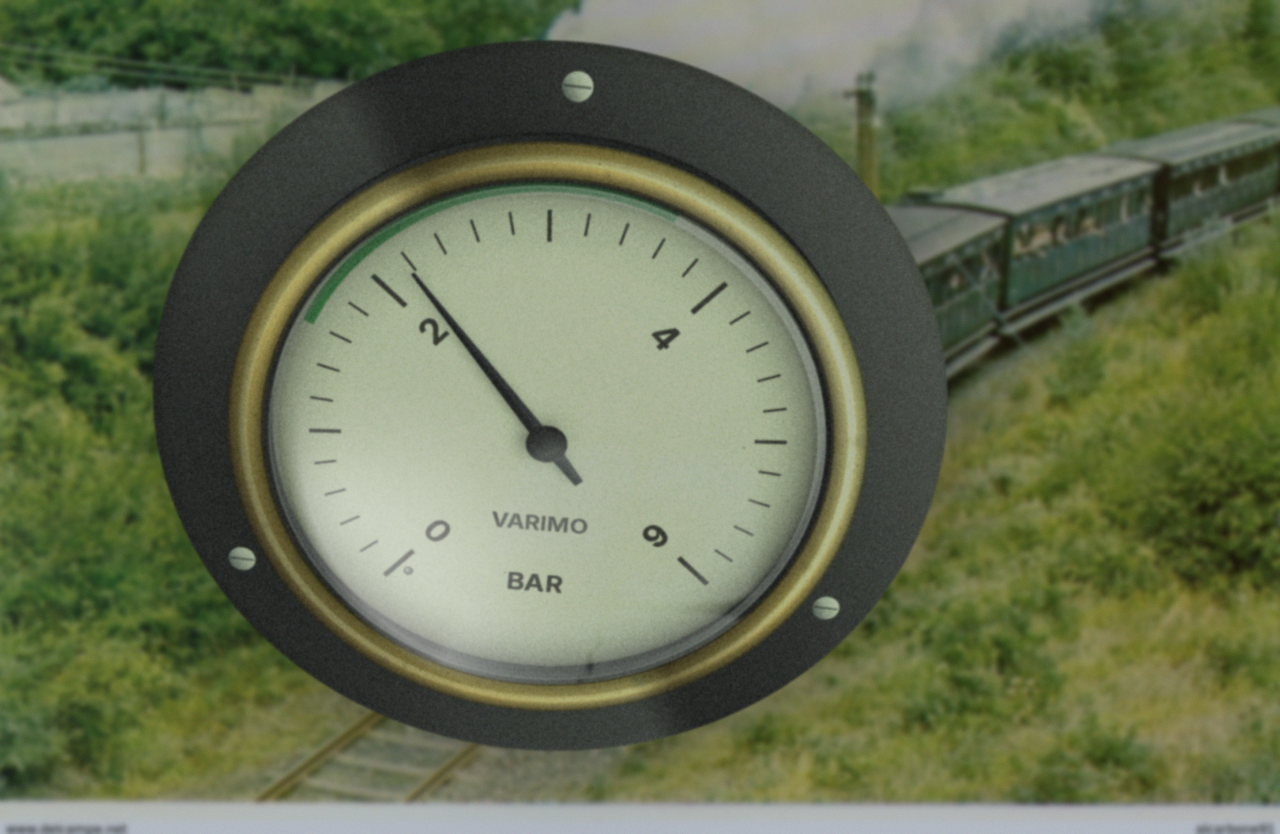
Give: 2.2,bar
